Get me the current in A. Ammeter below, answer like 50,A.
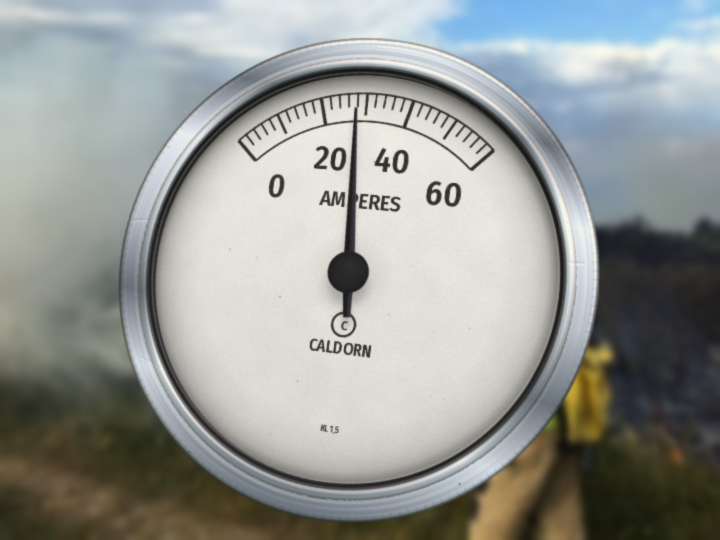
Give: 28,A
